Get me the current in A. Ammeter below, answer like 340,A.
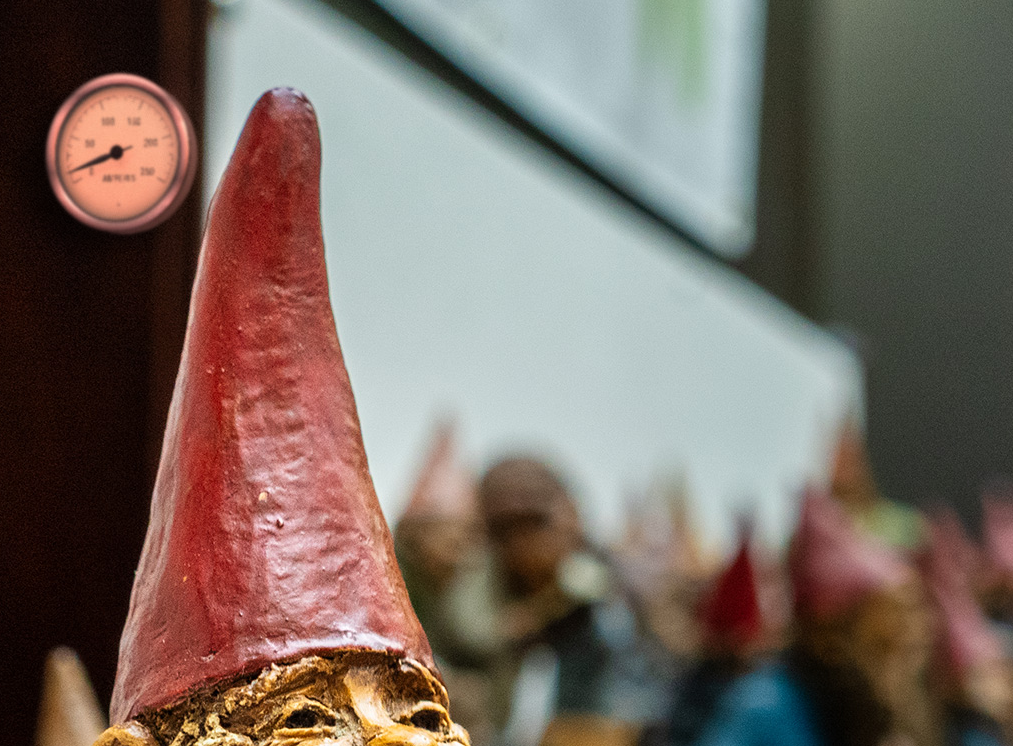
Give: 10,A
